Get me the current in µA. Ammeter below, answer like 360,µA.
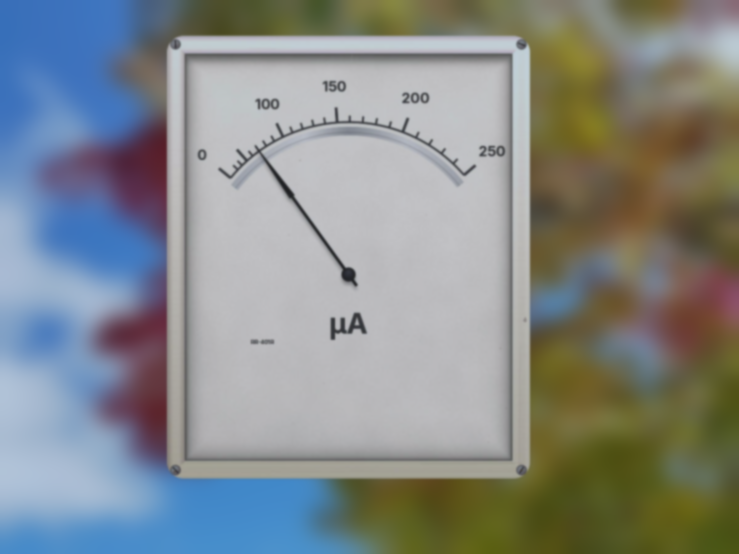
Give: 70,µA
